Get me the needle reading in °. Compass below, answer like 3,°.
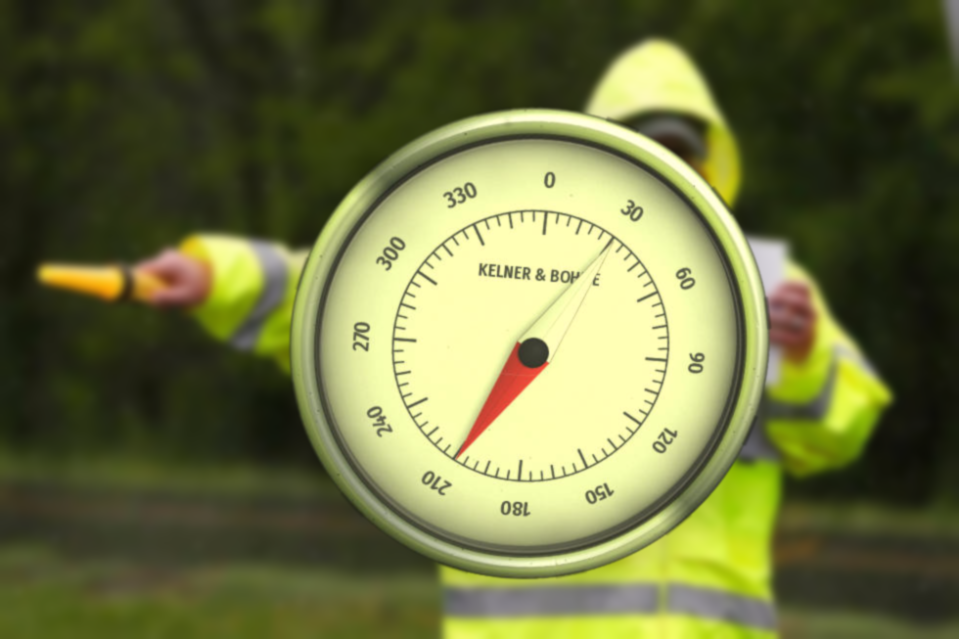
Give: 210,°
